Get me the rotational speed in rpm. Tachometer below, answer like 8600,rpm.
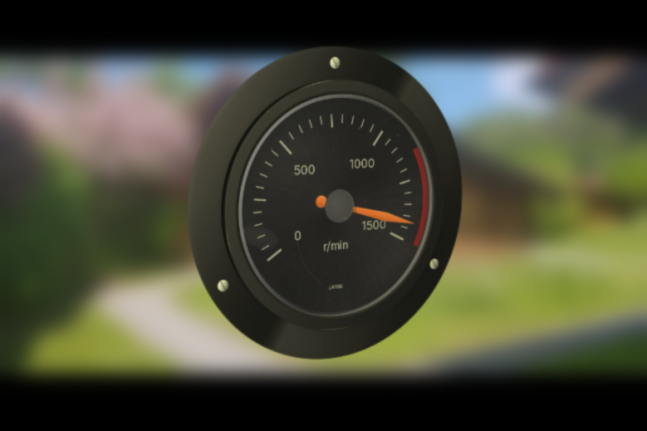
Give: 1425,rpm
